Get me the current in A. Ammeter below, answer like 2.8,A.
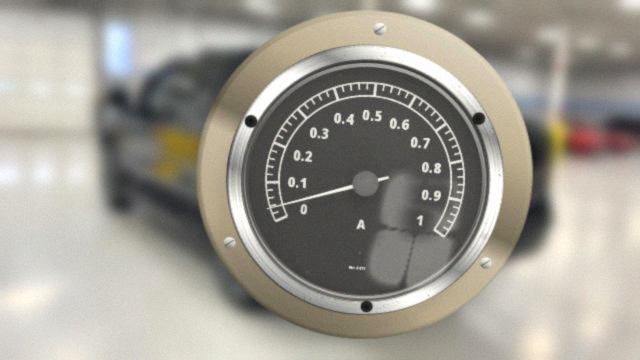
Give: 0.04,A
